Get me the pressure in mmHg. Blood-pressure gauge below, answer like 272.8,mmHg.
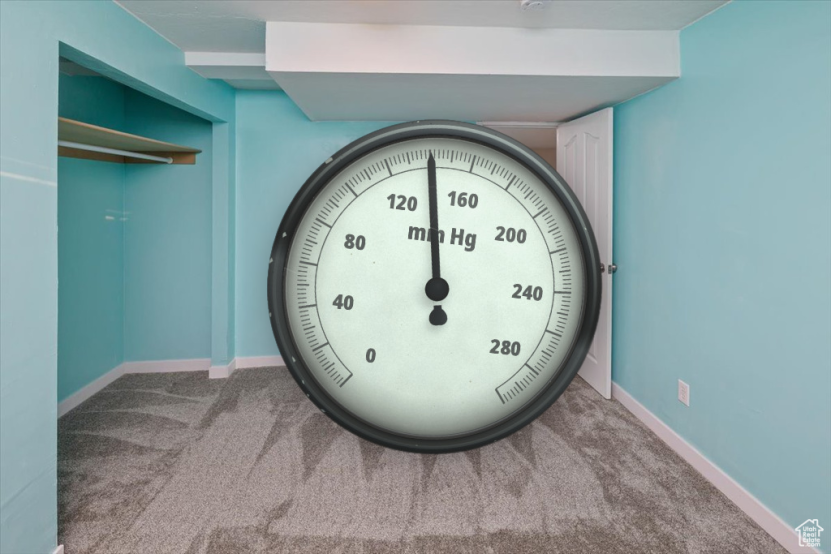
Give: 140,mmHg
